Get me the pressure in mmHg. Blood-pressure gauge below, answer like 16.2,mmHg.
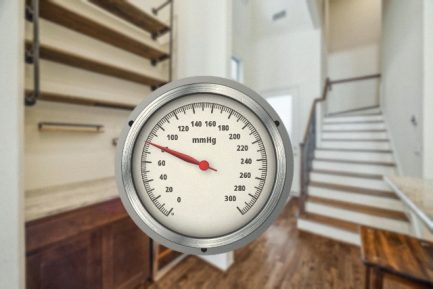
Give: 80,mmHg
